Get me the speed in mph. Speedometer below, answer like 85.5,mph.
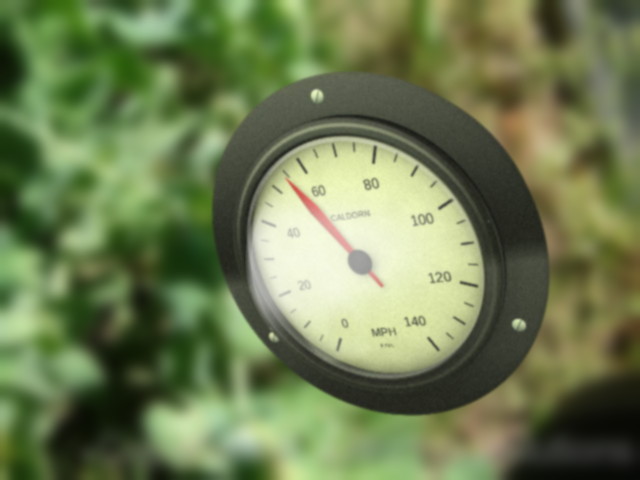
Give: 55,mph
